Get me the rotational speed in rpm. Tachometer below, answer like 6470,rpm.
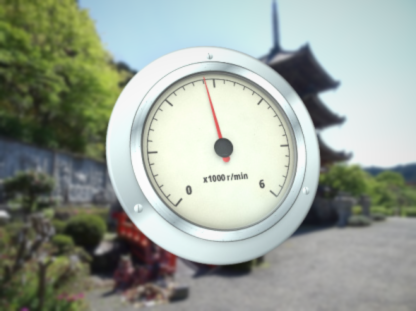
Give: 2800,rpm
